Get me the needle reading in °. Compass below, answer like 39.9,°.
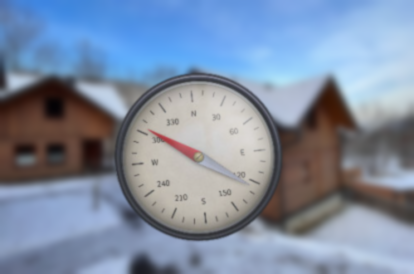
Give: 305,°
